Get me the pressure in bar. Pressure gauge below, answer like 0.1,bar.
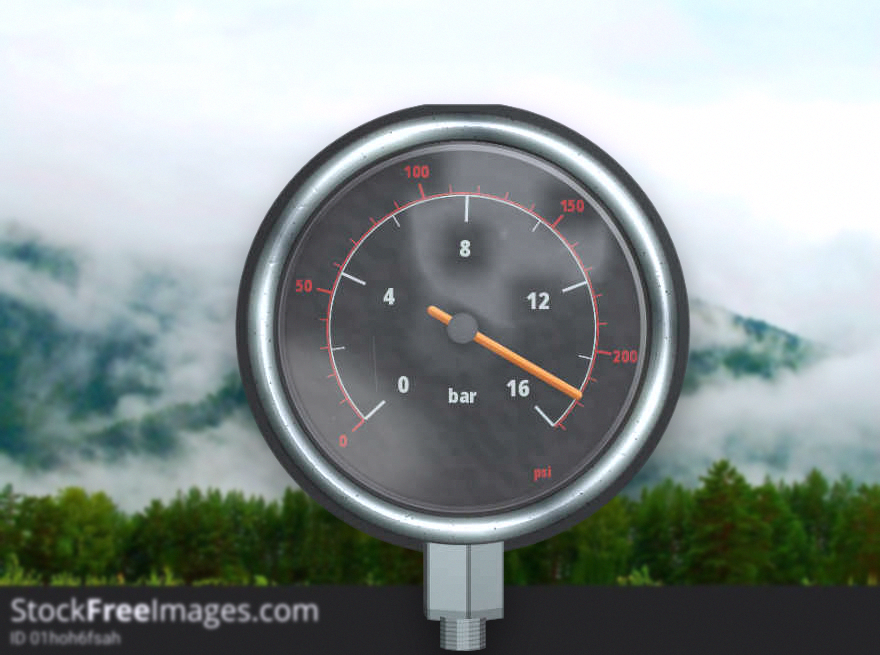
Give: 15,bar
